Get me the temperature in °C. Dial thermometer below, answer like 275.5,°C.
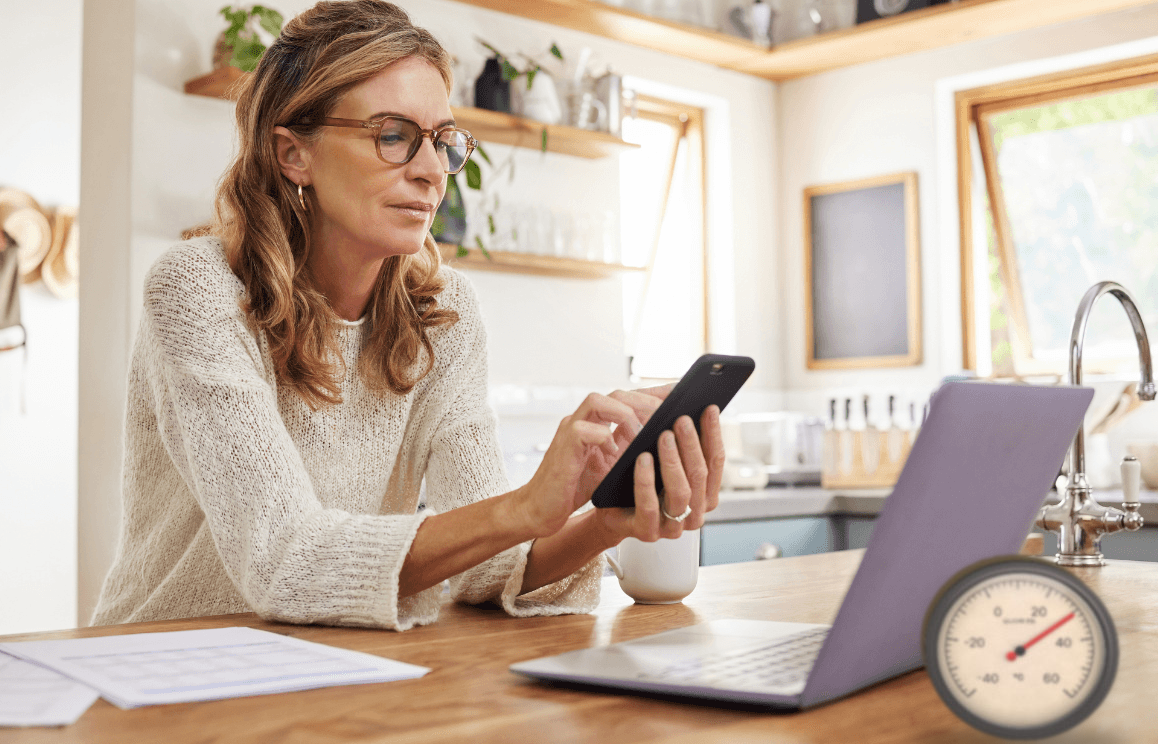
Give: 30,°C
